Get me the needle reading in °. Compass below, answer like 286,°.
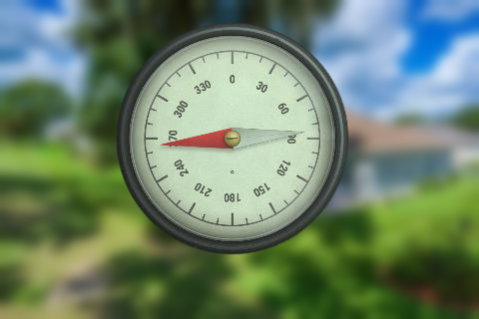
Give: 265,°
